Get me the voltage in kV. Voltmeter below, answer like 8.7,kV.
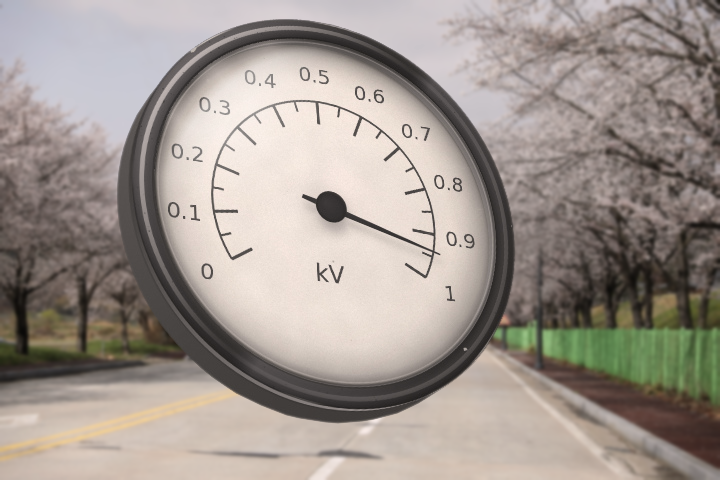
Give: 0.95,kV
